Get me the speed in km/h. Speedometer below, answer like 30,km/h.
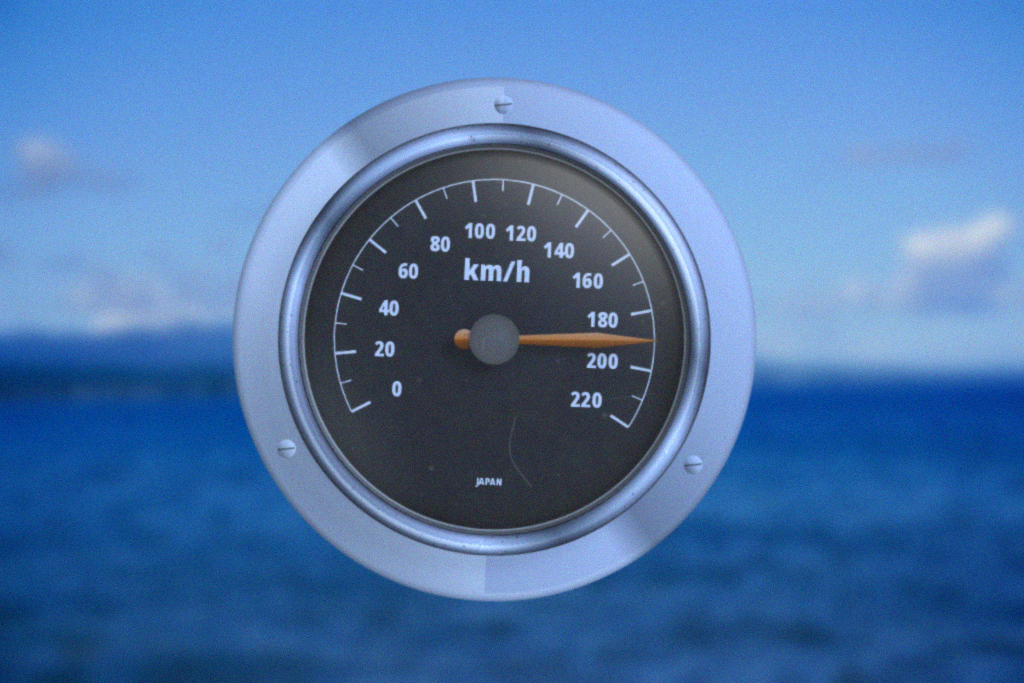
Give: 190,km/h
